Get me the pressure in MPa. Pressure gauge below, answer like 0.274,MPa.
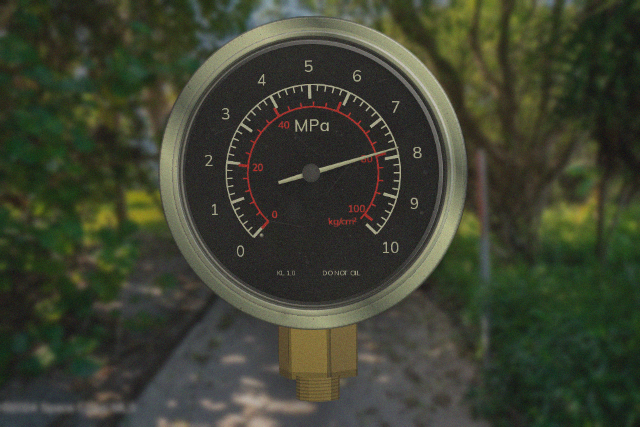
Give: 7.8,MPa
